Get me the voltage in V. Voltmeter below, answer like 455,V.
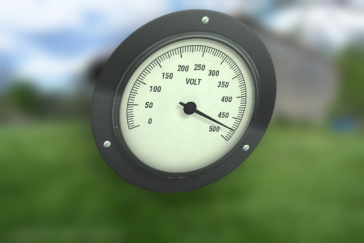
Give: 475,V
